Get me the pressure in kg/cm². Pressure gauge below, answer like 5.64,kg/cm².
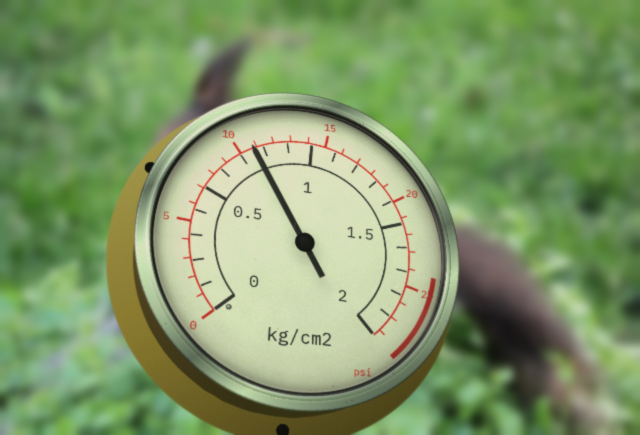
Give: 0.75,kg/cm²
